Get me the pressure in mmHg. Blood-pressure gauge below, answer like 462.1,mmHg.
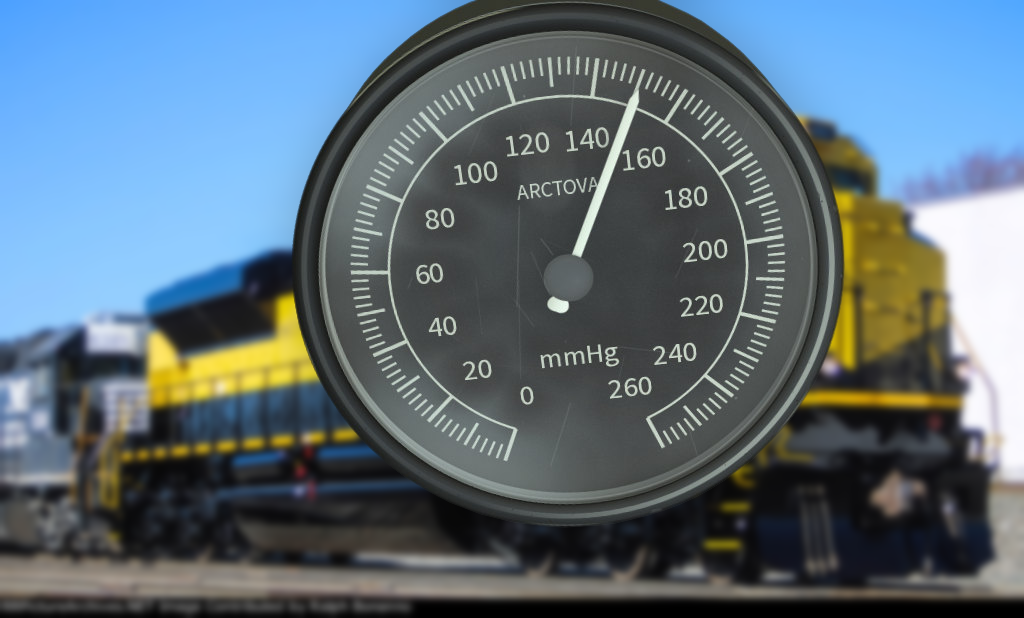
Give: 150,mmHg
